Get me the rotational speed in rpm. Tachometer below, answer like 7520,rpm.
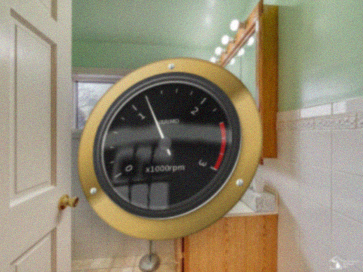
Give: 1200,rpm
